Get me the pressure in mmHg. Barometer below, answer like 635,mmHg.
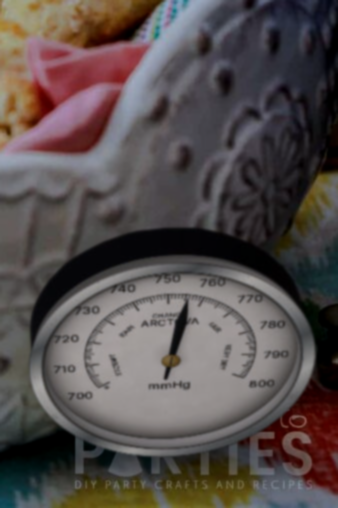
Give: 755,mmHg
